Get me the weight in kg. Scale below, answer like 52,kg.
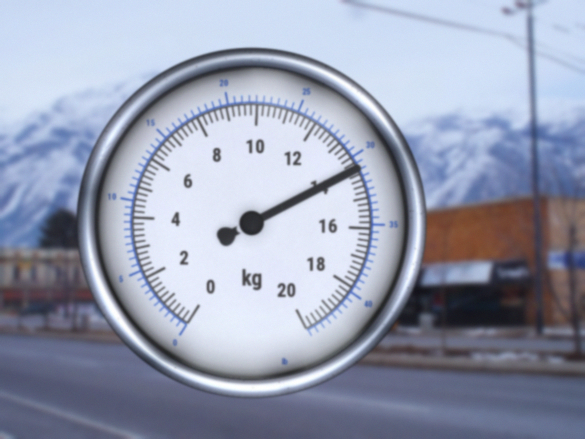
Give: 14,kg
